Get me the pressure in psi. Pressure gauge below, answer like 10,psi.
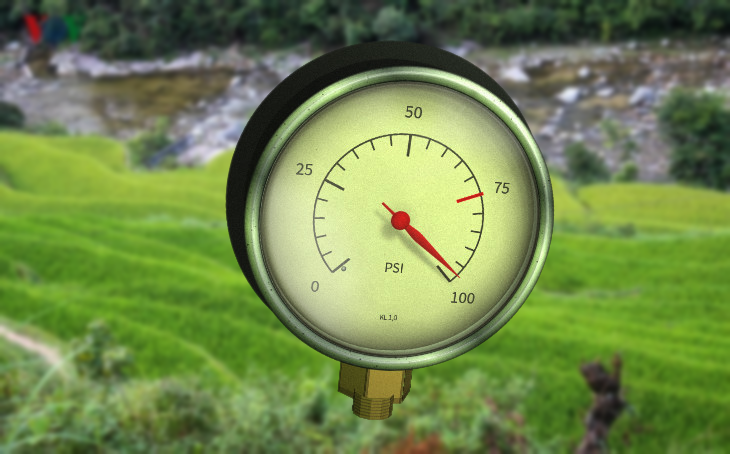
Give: 97.5,psi
